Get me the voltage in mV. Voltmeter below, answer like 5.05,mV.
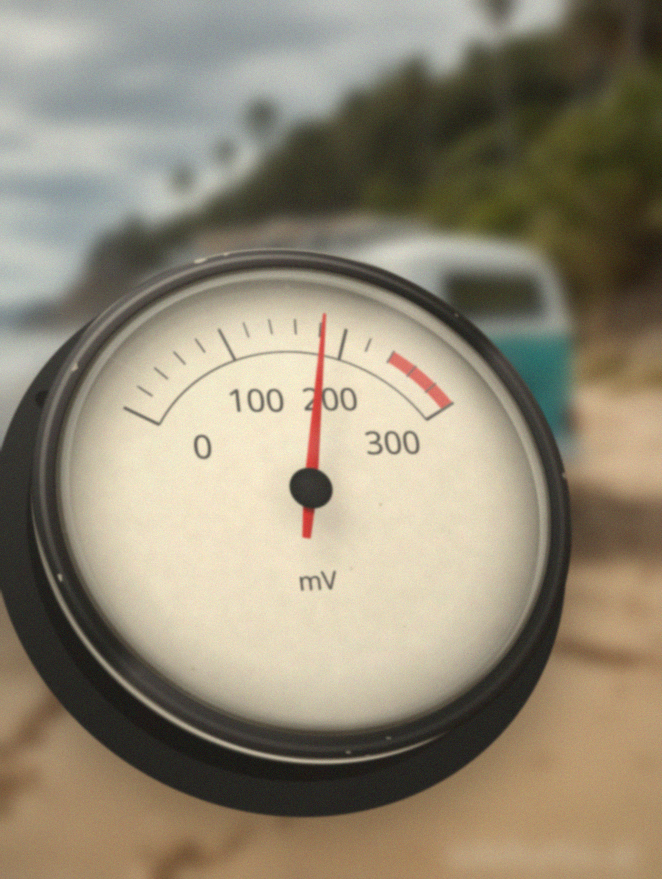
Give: 180,mV
